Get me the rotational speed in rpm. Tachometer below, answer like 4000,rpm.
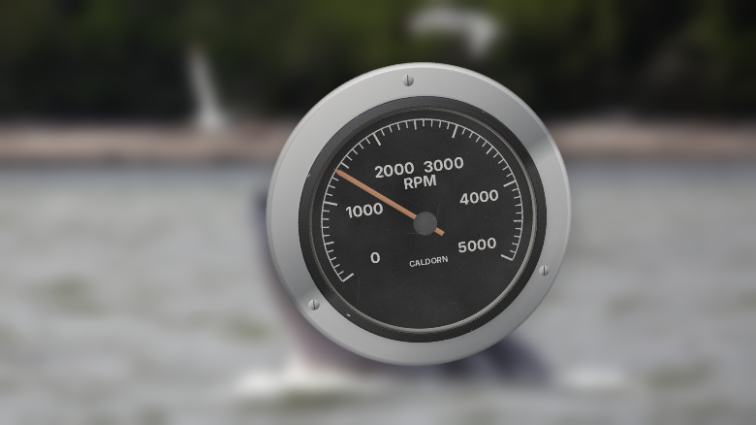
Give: 1400,rpm
